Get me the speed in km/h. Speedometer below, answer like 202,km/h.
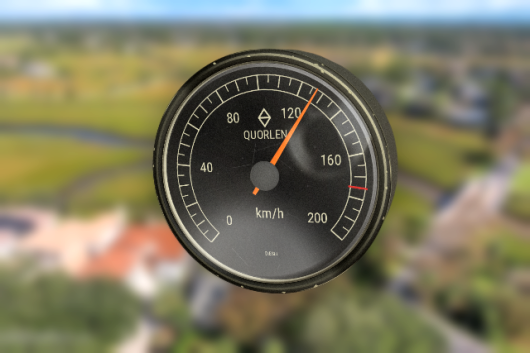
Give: 127.5,km/h
